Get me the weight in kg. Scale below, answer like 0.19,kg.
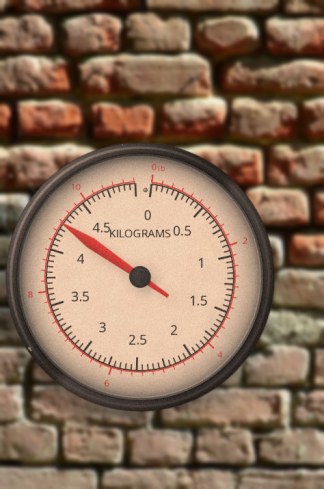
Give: 4.25,kg
